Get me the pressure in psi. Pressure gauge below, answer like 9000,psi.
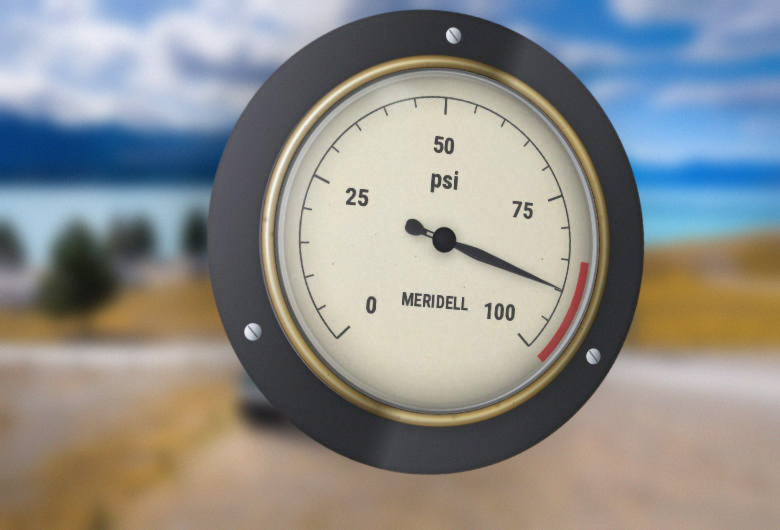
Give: 90,psi
